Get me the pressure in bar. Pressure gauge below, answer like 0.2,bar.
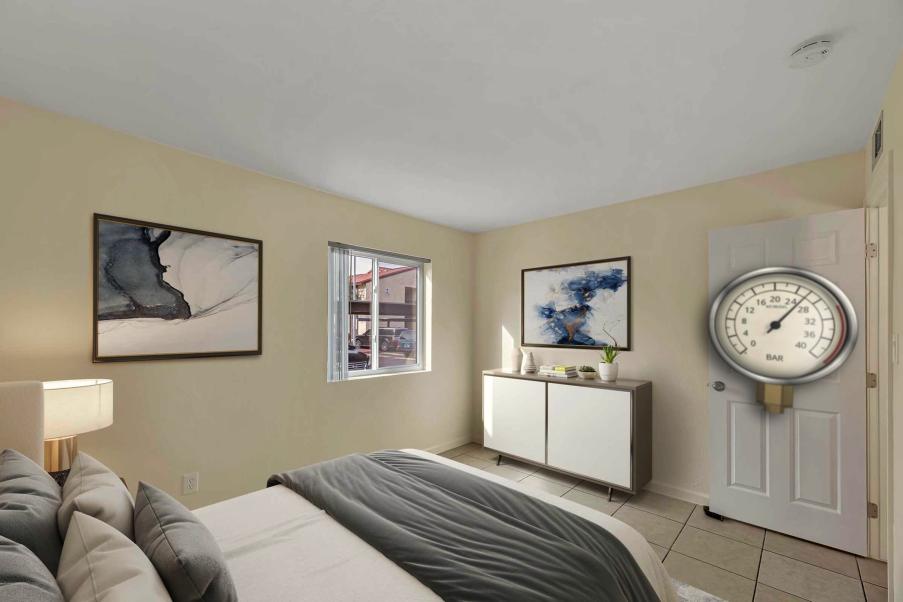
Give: 26,bar
